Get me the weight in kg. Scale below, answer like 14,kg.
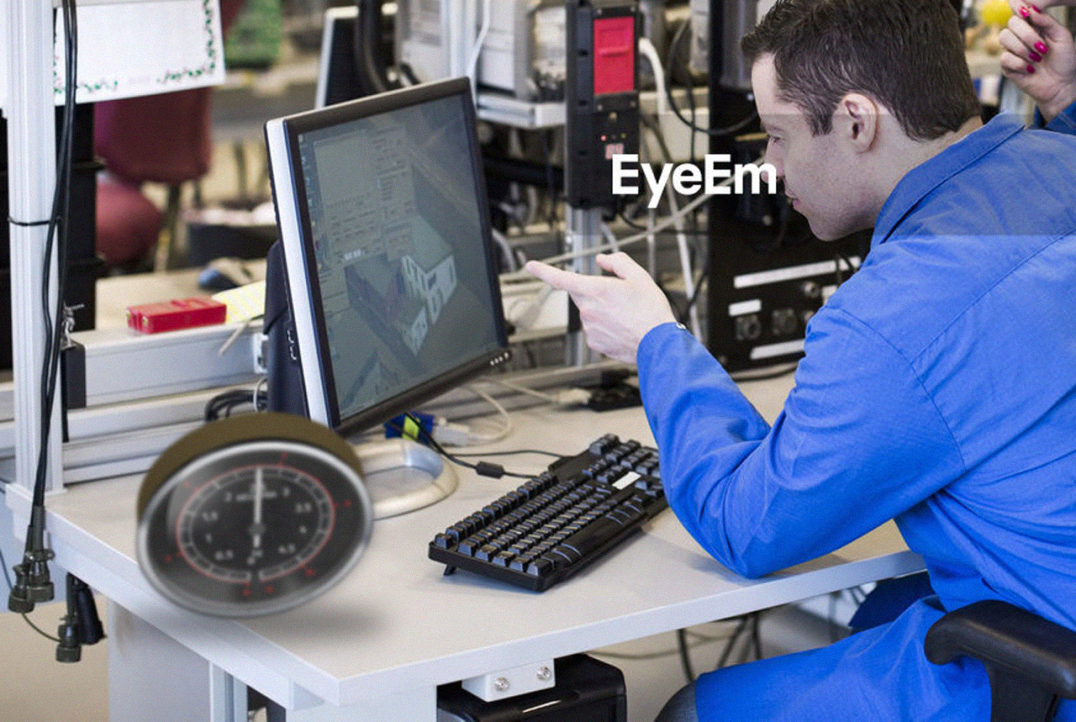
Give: 2.5,kg
